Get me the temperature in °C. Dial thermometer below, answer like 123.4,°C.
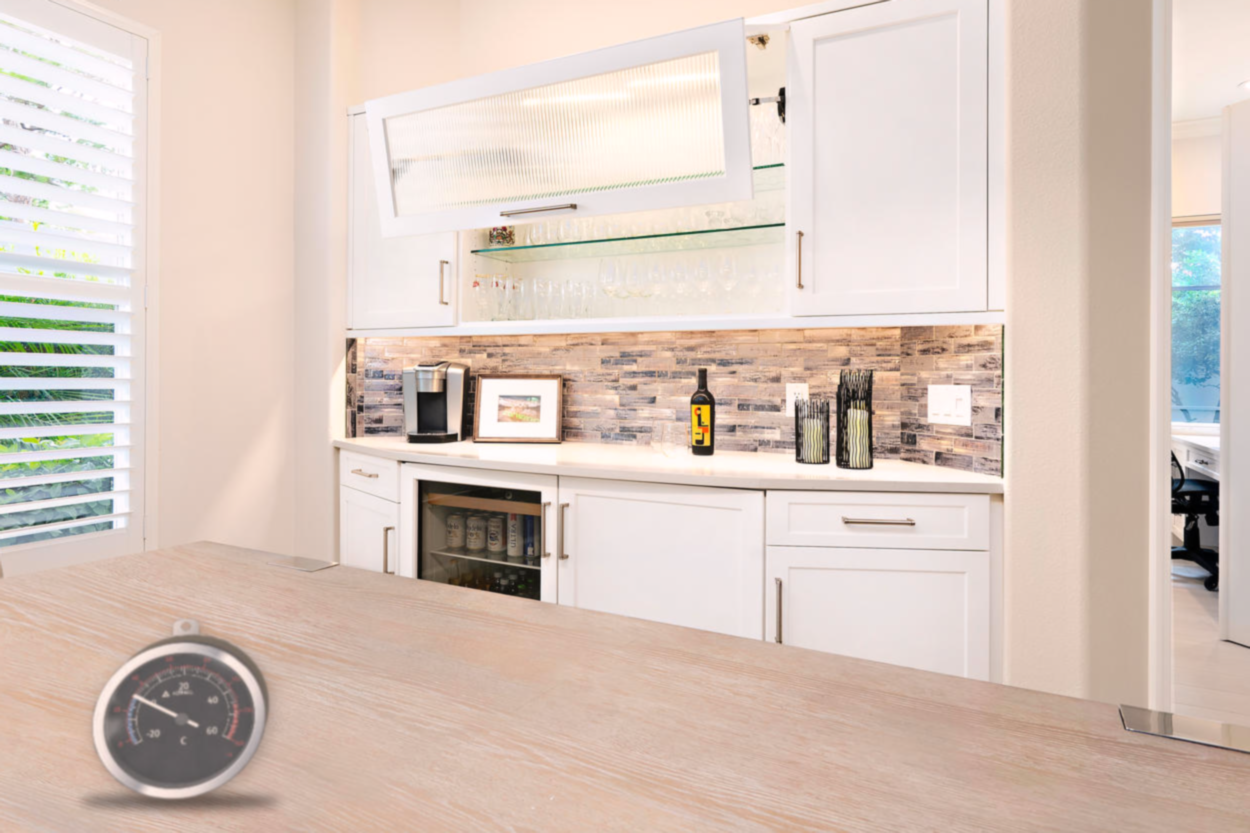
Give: 0,°C
